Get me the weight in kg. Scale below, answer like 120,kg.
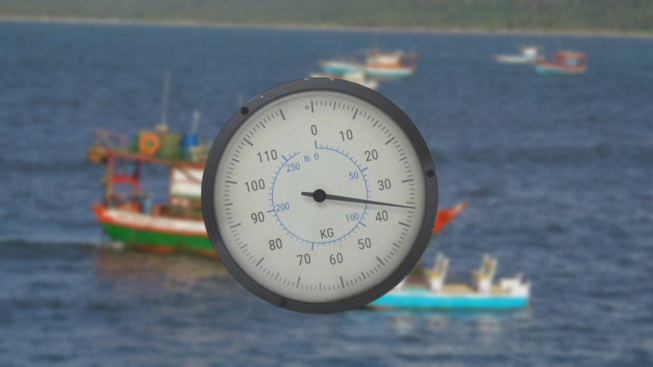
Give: 36,kg
